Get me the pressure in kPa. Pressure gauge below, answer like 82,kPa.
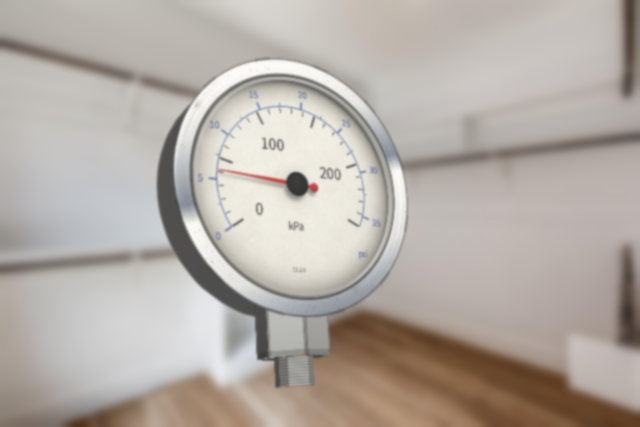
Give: 40,kPa
